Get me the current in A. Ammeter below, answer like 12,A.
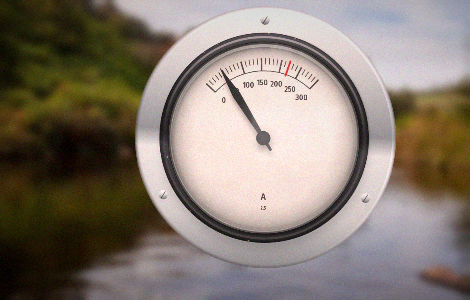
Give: 50,A
